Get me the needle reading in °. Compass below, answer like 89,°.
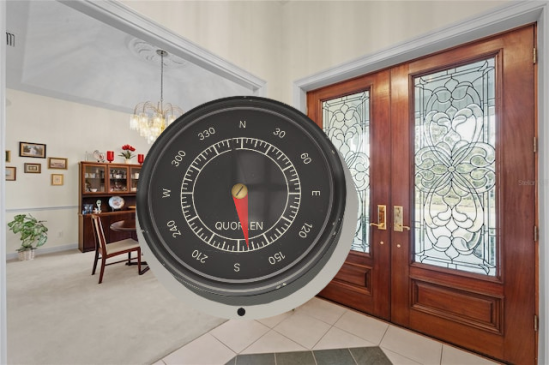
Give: 170,°
